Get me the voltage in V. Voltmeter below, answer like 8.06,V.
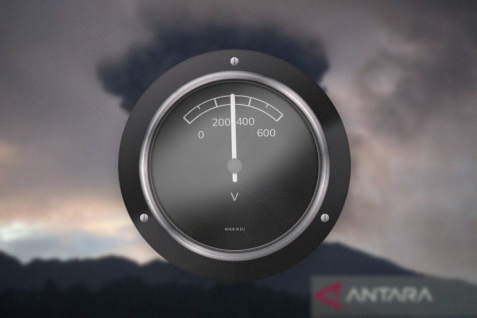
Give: 300,V
